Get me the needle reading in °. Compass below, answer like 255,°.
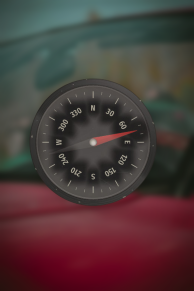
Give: 75,°
